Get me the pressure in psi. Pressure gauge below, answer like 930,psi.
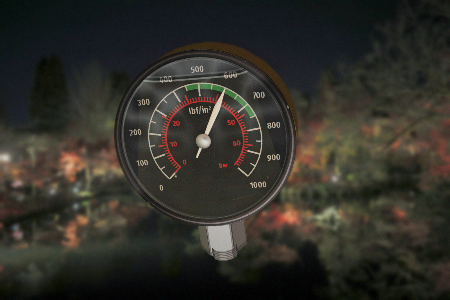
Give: 600,psi
